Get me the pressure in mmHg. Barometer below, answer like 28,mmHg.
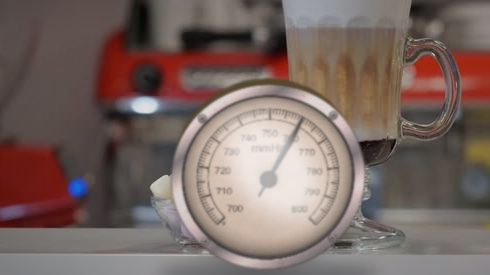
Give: 760,mmHg
